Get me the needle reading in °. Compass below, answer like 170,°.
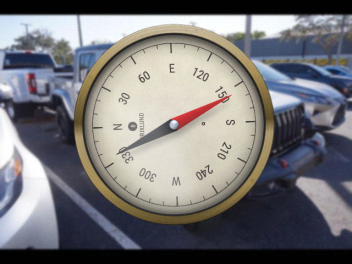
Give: 155,°
